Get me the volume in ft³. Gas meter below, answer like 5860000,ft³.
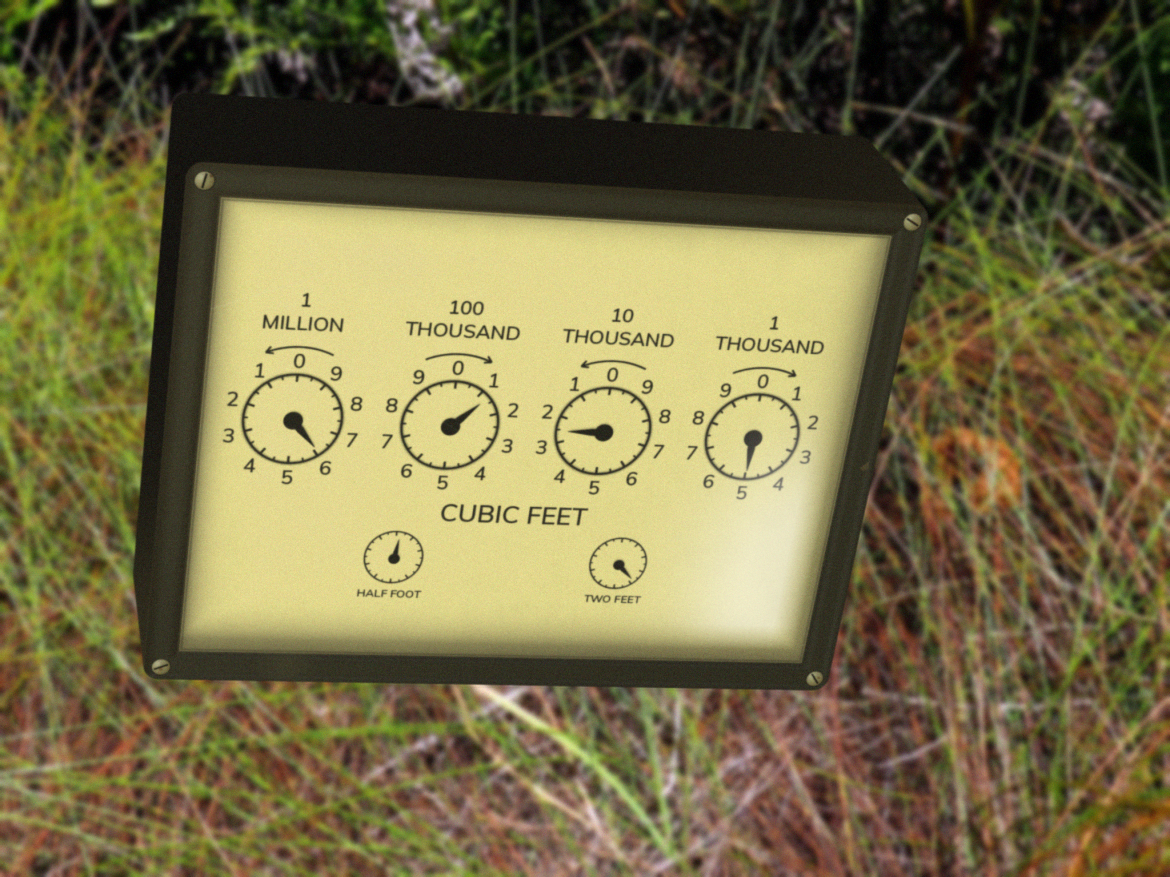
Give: 612500,ft³
